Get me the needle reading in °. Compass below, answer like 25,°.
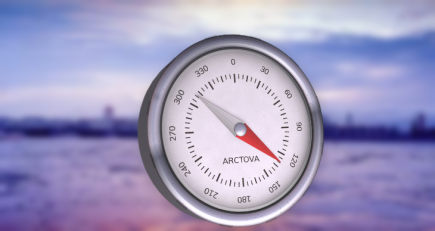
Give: 130,°
